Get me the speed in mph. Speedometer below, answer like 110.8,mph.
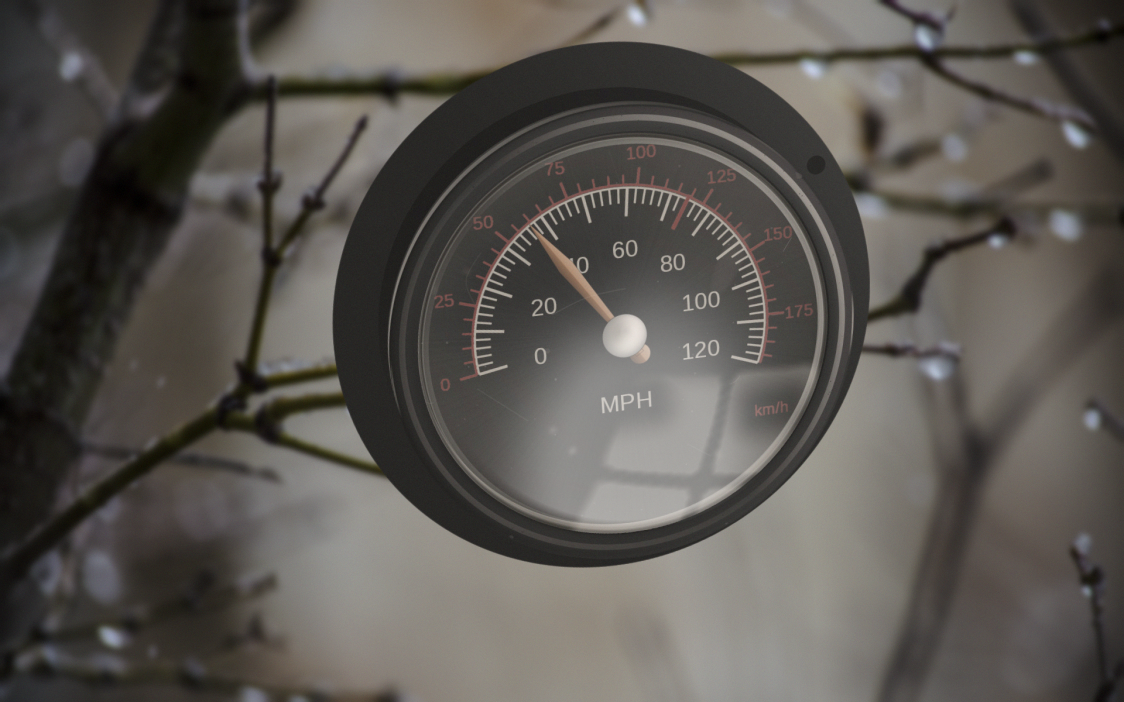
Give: 37,mph
